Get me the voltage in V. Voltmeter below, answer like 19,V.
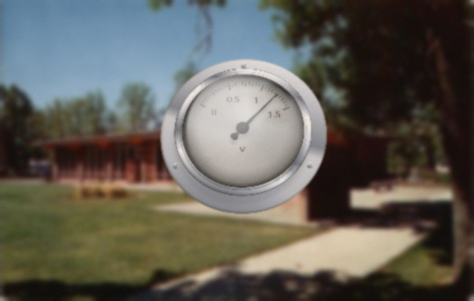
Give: 1.25,V
